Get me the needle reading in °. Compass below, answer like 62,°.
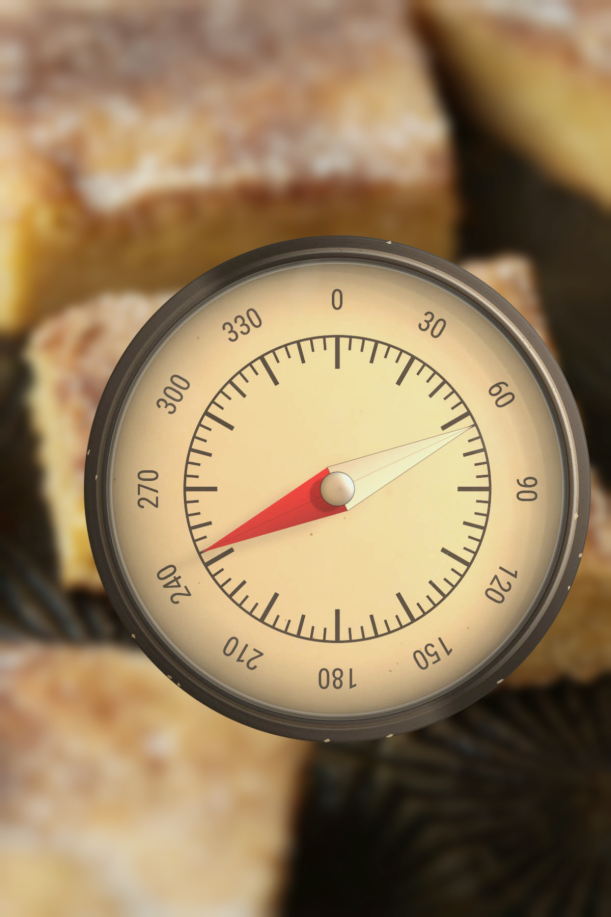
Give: 245,°
